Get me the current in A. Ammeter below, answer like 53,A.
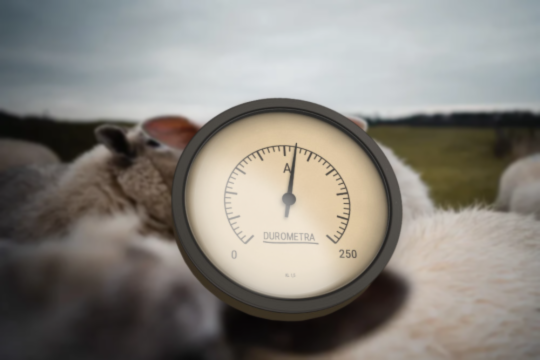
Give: 135,A
